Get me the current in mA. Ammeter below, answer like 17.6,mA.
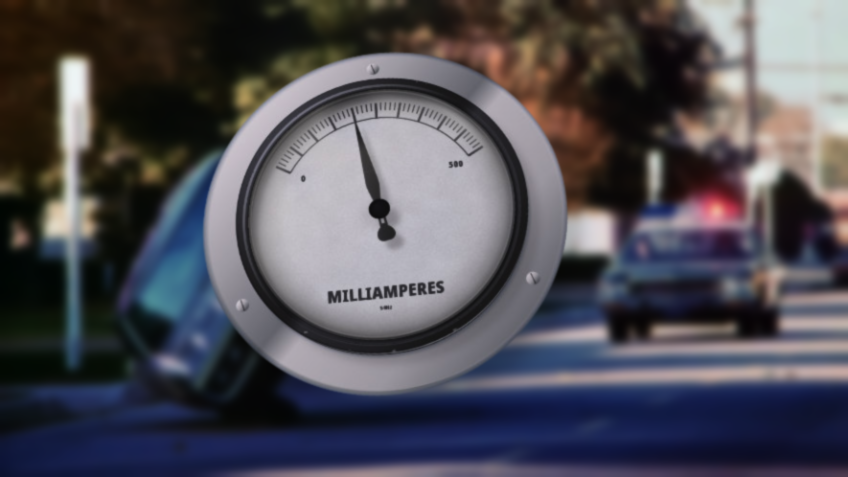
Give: 200,mA
